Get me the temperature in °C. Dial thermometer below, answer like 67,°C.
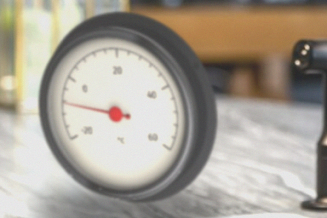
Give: -8,°C
